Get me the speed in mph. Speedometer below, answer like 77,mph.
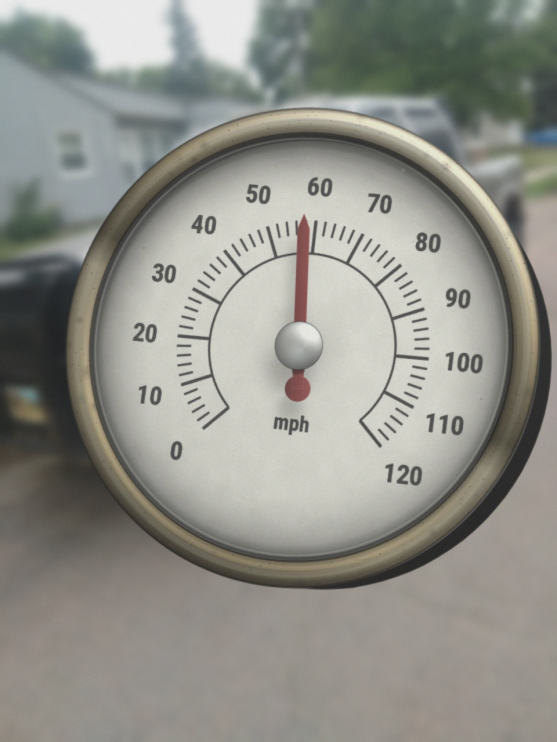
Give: 58,mph
